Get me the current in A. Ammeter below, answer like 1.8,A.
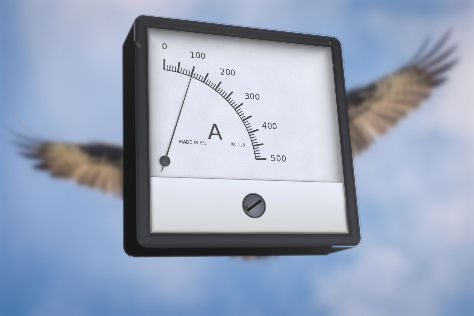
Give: 100,A
